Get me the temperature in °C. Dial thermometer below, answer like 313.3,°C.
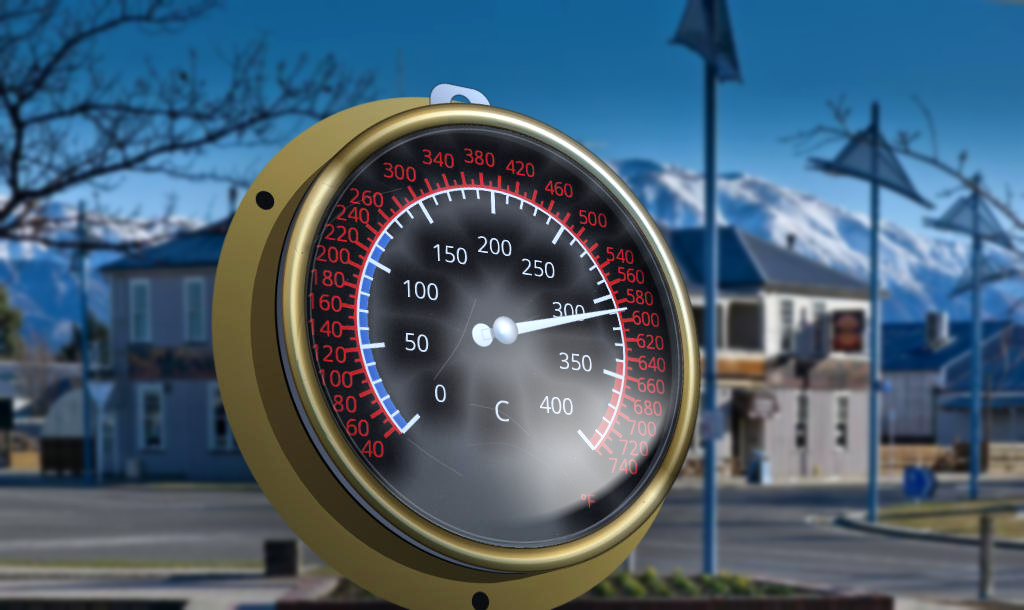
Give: 310,°C
